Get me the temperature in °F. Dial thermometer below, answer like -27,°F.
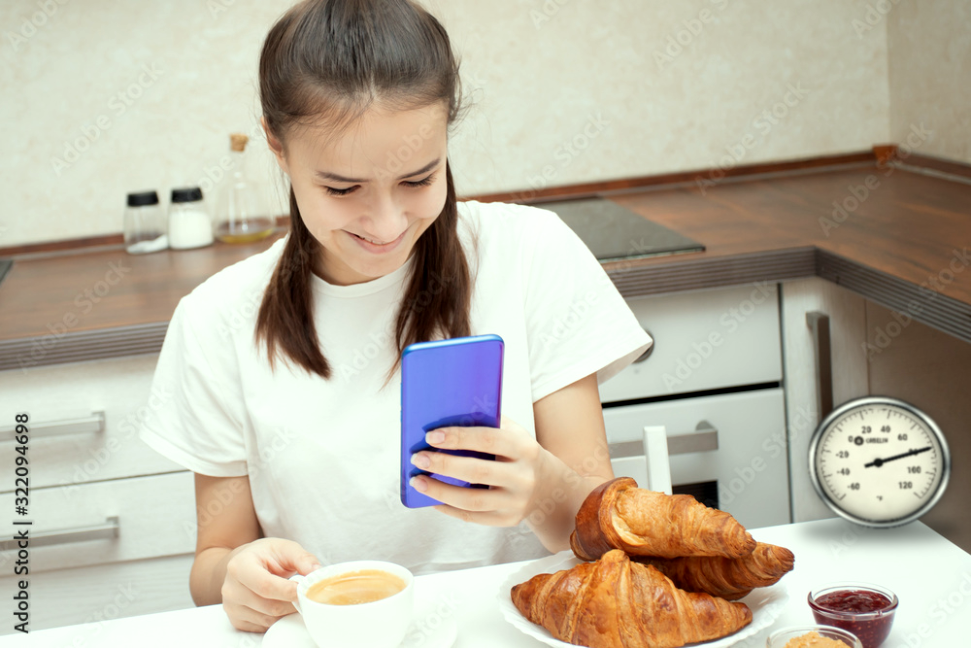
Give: 80,°F
